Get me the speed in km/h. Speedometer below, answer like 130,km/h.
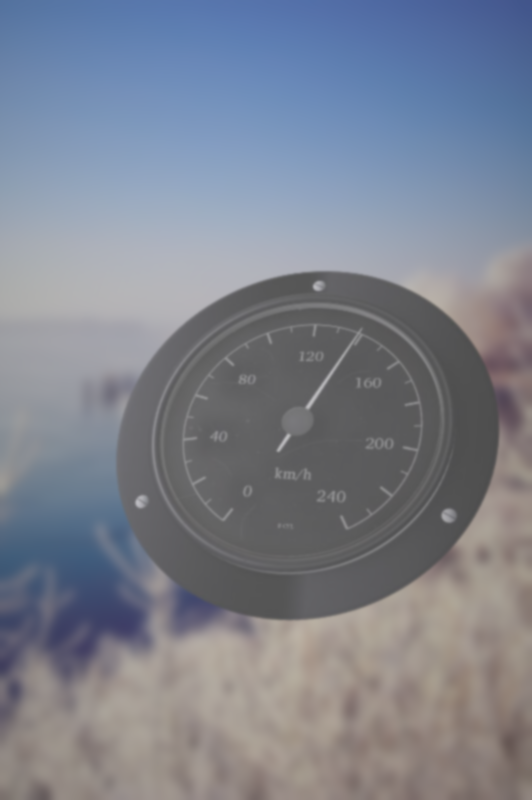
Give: 140,km/h
